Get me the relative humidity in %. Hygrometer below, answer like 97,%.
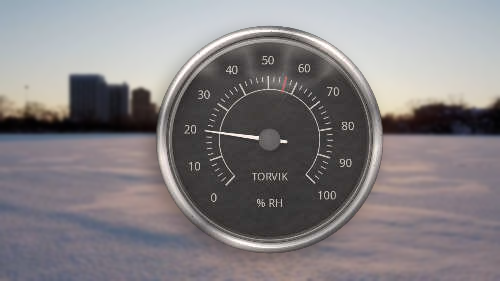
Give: 20,%
